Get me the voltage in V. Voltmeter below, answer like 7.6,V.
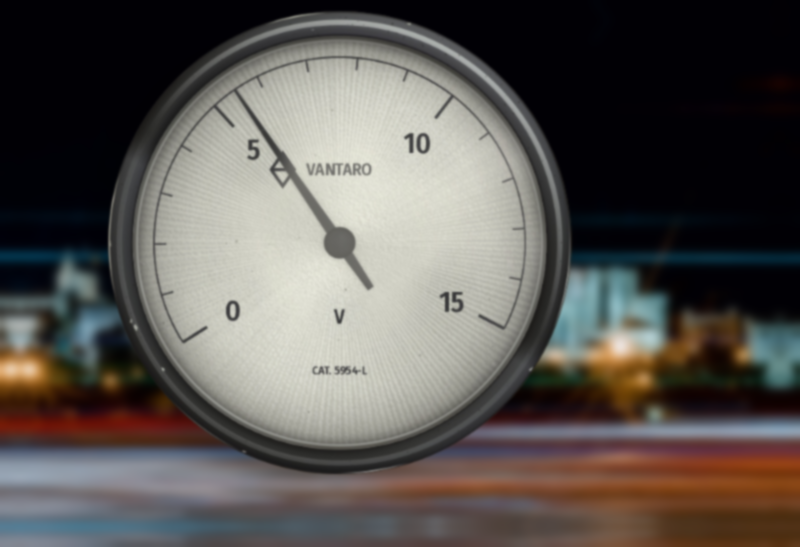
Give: 5.5,V
